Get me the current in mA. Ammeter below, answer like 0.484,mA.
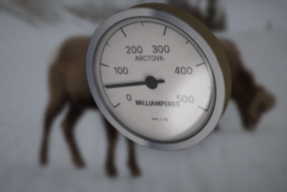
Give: 50,mA
